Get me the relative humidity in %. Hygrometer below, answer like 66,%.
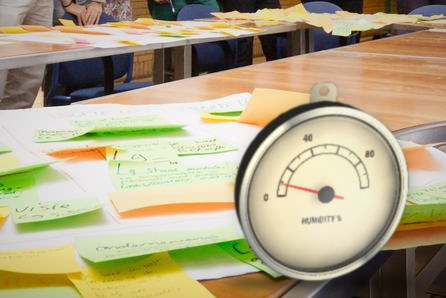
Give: 10,%
